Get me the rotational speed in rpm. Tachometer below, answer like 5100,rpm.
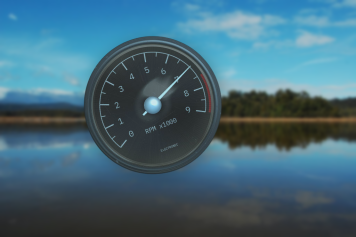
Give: 7000,rpm
